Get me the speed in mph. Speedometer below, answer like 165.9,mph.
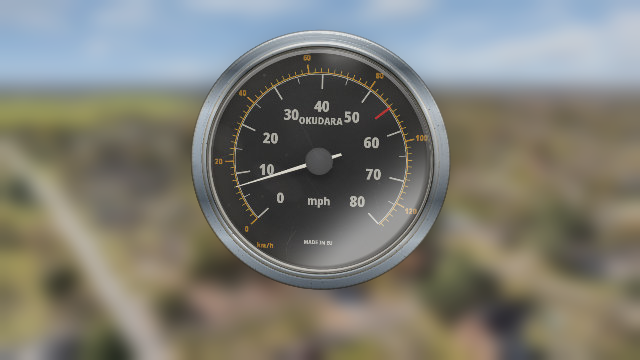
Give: 7.5,mph
